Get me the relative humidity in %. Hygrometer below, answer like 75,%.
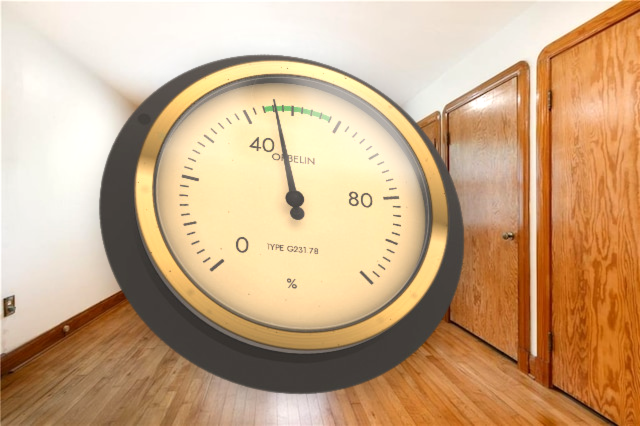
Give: 46,%
